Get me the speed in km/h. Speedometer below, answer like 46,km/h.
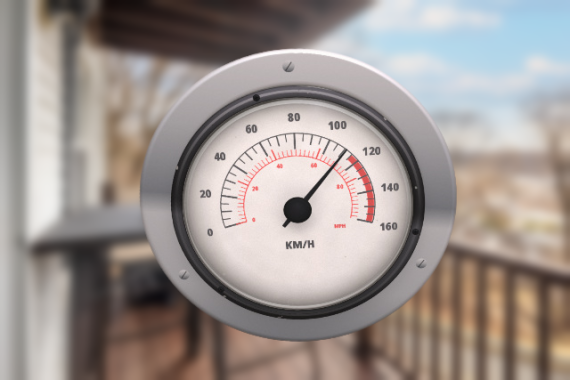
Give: 110,km/h
